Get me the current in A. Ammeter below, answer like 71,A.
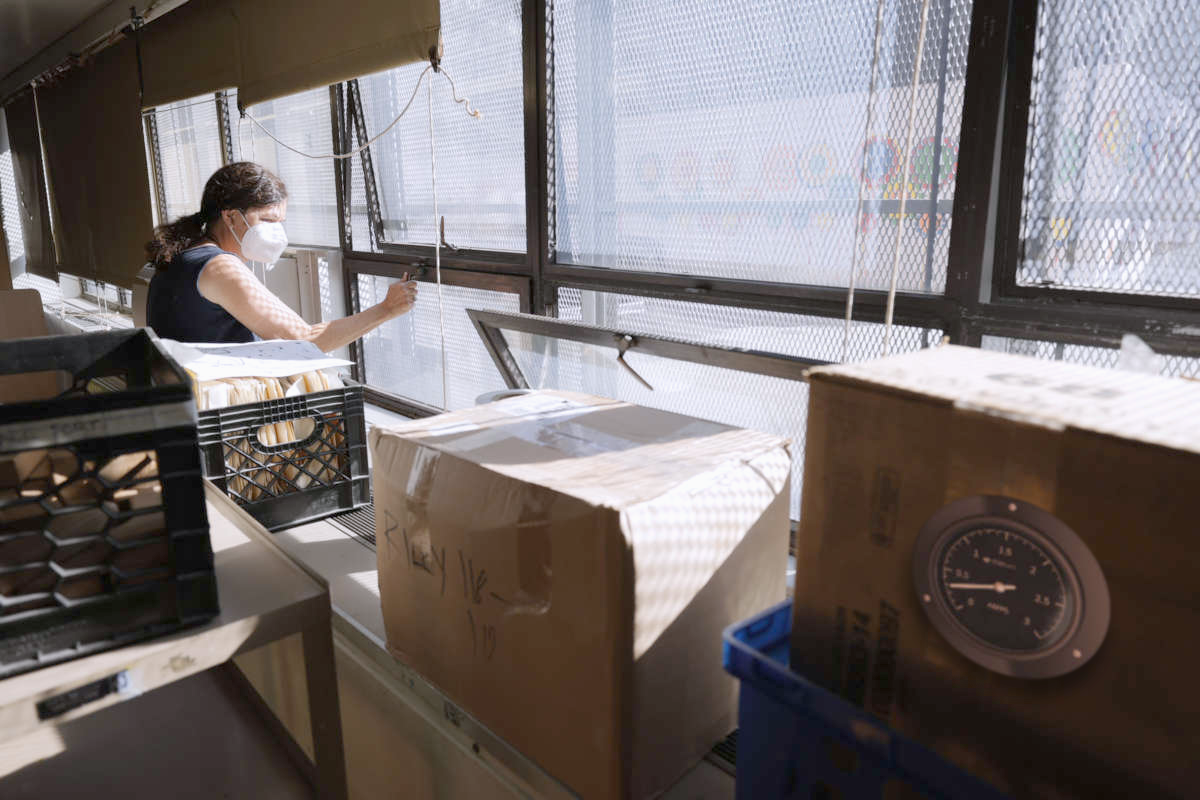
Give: 0.3,A
